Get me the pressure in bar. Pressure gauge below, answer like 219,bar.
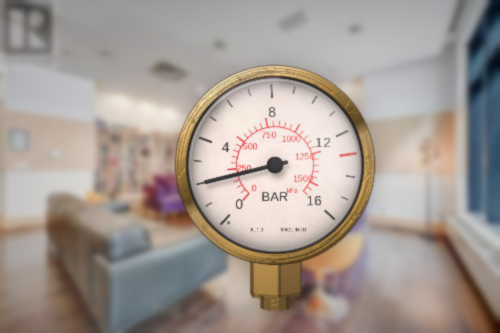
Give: 2,bar
